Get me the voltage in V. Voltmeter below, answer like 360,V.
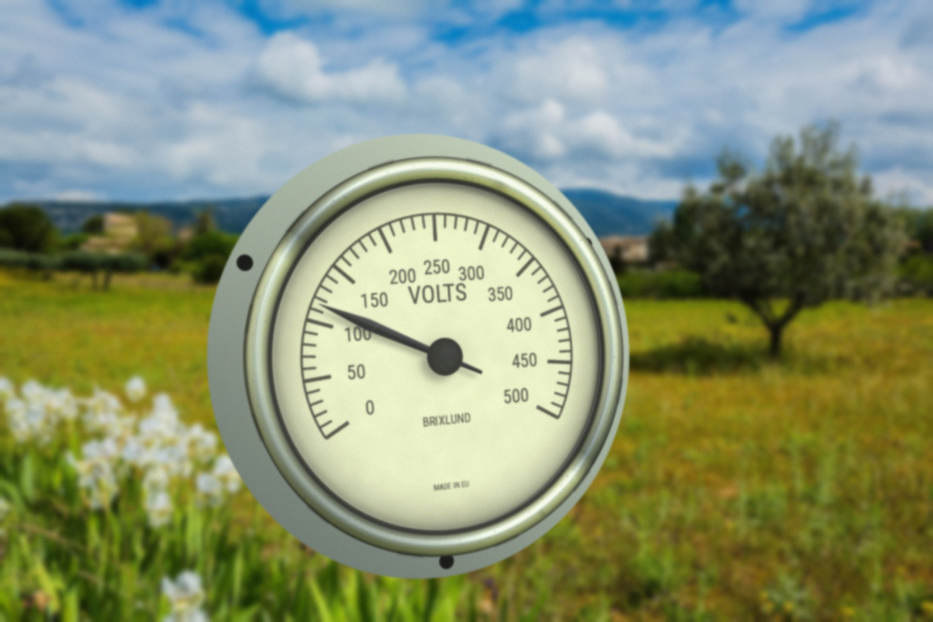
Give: 115,V
